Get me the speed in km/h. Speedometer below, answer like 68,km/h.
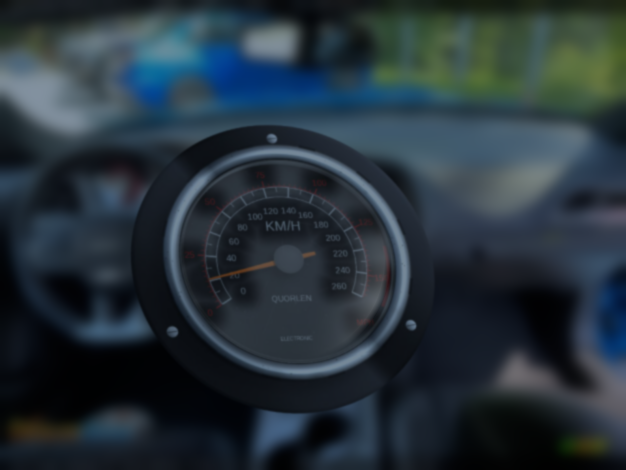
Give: 20,km/h
